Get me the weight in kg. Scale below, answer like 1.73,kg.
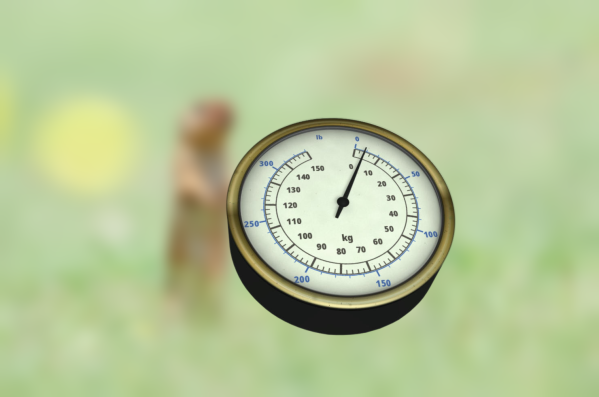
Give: 4,kg
